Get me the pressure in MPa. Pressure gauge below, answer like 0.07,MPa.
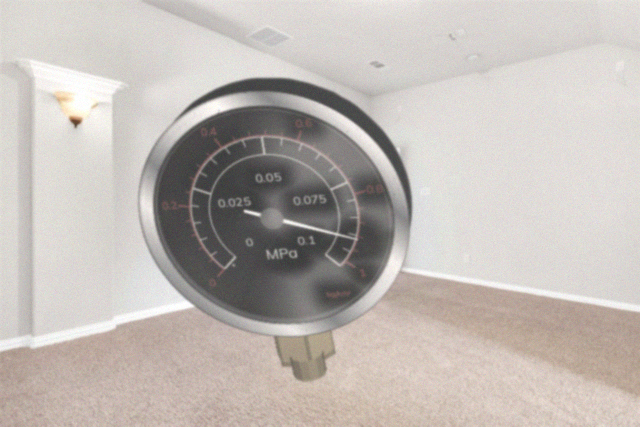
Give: 0.09,MPa
